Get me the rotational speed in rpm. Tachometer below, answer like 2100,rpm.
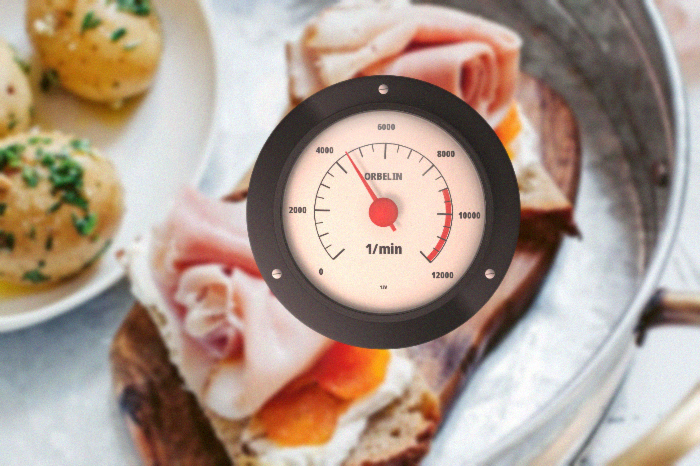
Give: 4500,rpm
